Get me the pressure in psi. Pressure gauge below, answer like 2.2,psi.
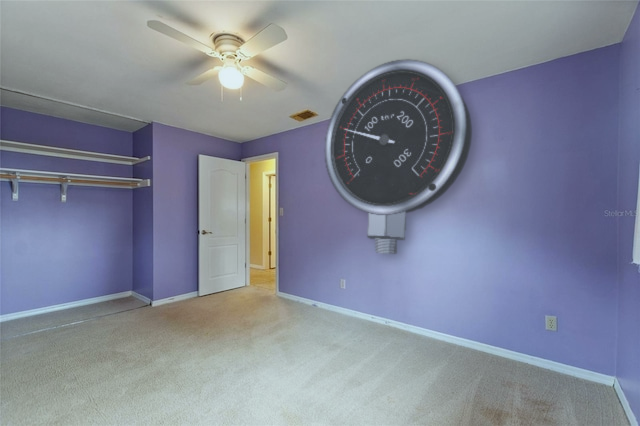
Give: 70,psi
